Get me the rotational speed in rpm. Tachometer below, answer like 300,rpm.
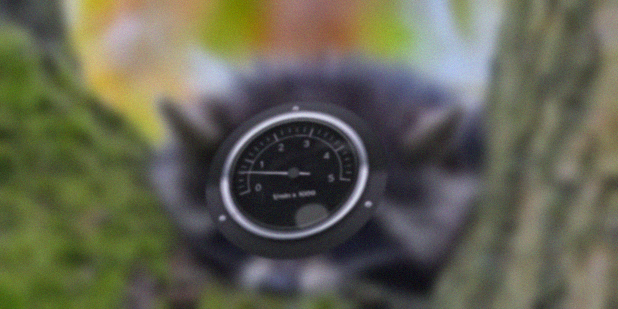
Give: 600,rpm
